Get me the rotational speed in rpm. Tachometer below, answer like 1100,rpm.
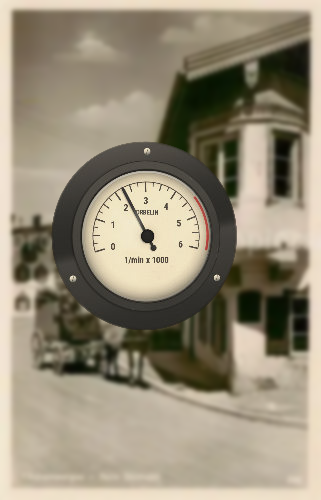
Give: 2250,rpm
